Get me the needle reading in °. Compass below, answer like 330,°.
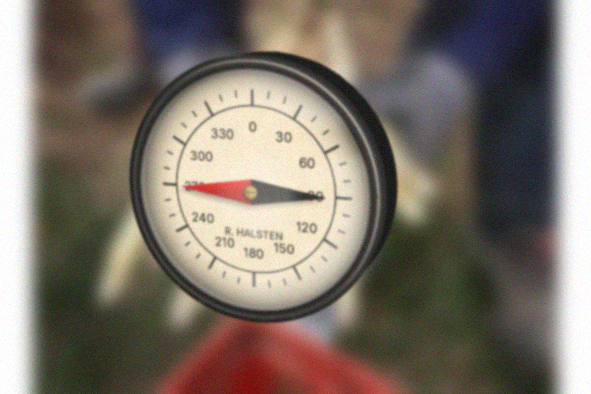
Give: 270,°
